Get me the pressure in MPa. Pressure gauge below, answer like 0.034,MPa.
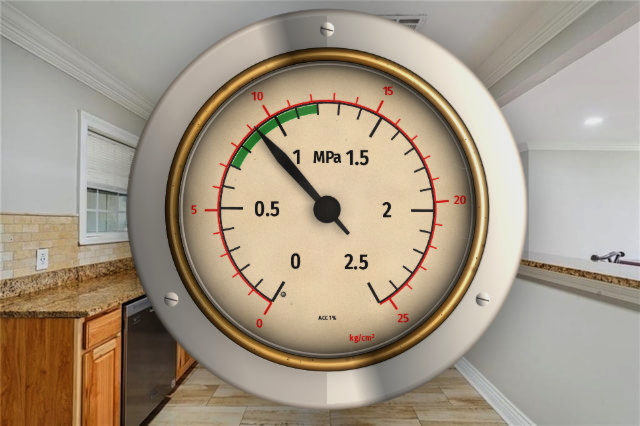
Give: 0.9,MPa
